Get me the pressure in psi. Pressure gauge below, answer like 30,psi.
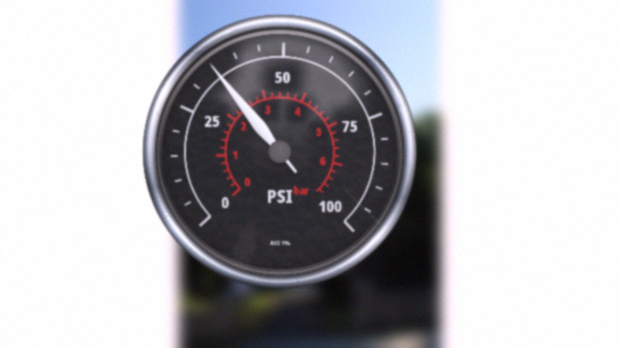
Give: 35,psi
